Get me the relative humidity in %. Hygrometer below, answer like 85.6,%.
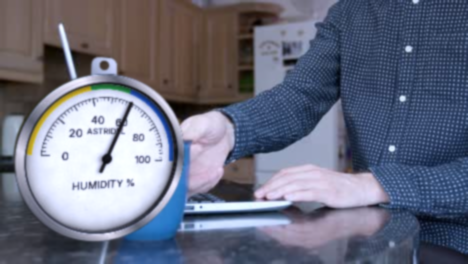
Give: 60,%
